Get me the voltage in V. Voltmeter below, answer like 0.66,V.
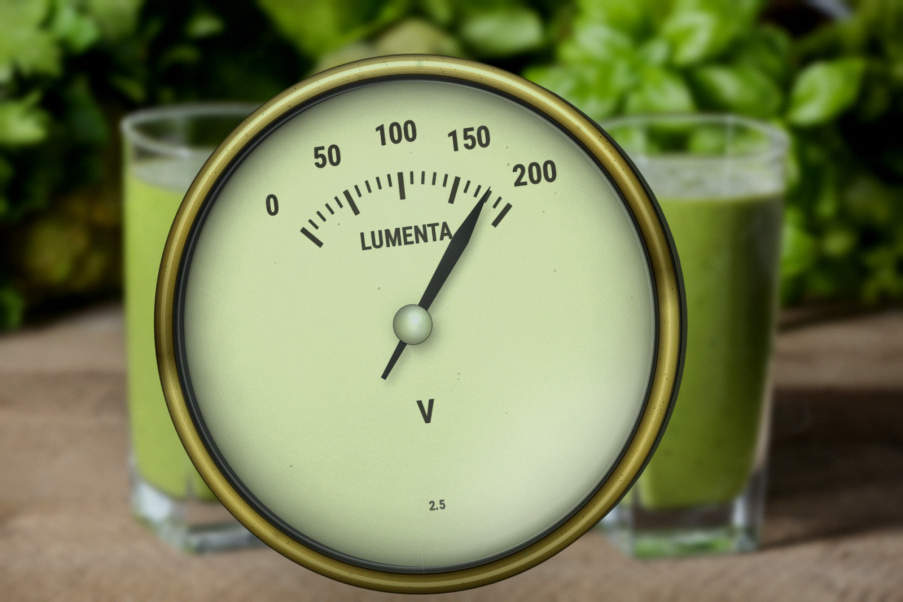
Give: 180,V
